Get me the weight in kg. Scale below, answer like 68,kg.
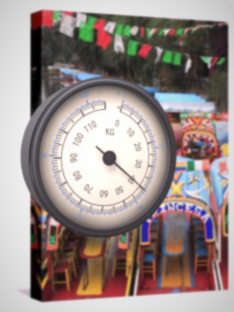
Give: 40,kg
